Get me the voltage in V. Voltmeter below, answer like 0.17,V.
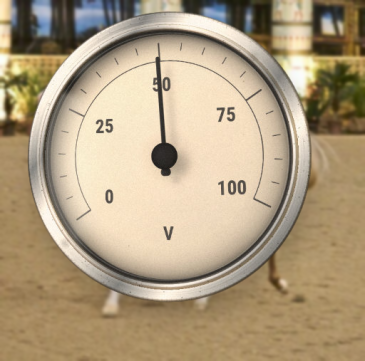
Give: 50,V
